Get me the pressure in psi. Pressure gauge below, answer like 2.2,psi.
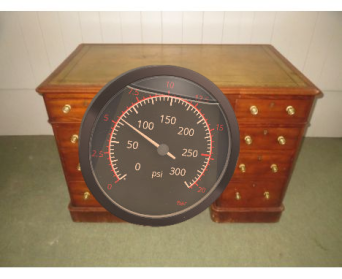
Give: 80,psi
